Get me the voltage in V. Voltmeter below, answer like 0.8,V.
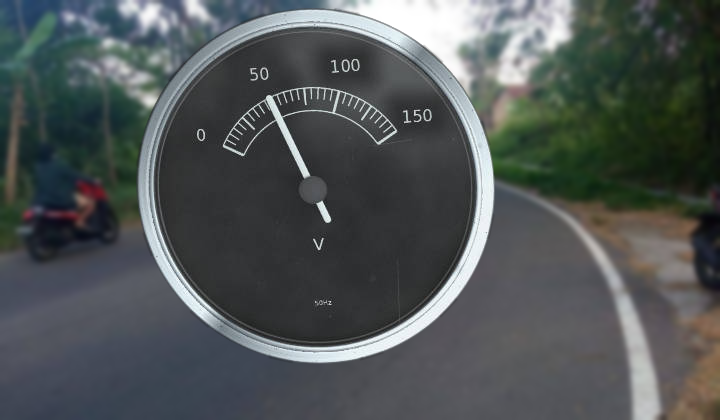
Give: 50,V
